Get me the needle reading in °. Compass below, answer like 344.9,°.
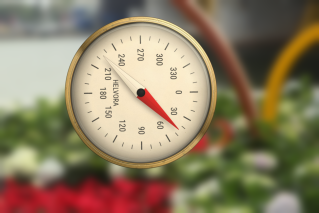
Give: 45,°
